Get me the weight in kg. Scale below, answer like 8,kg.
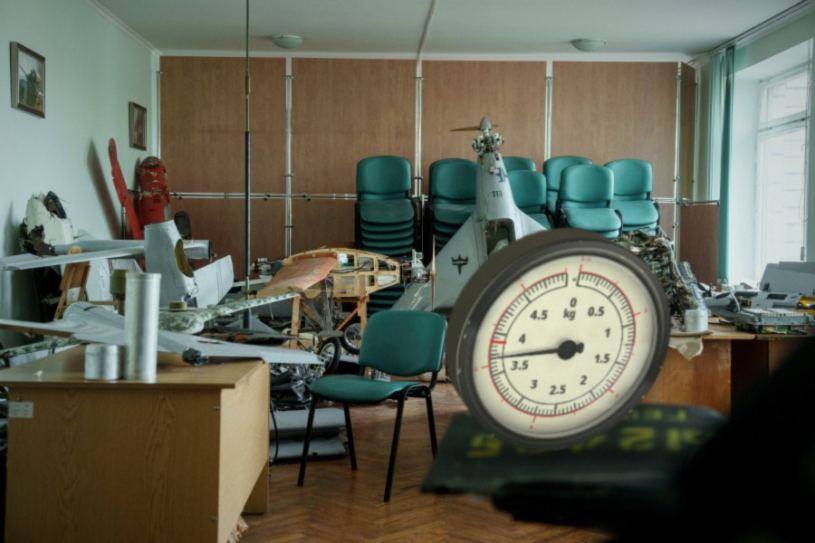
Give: 3.75,kg
